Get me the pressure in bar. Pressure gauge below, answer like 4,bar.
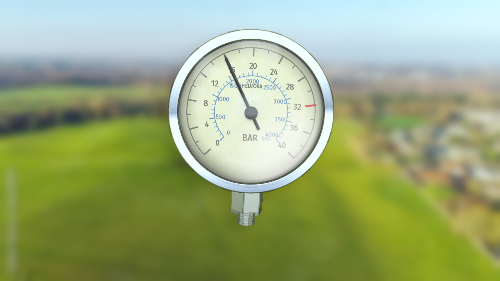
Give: 16,bar
